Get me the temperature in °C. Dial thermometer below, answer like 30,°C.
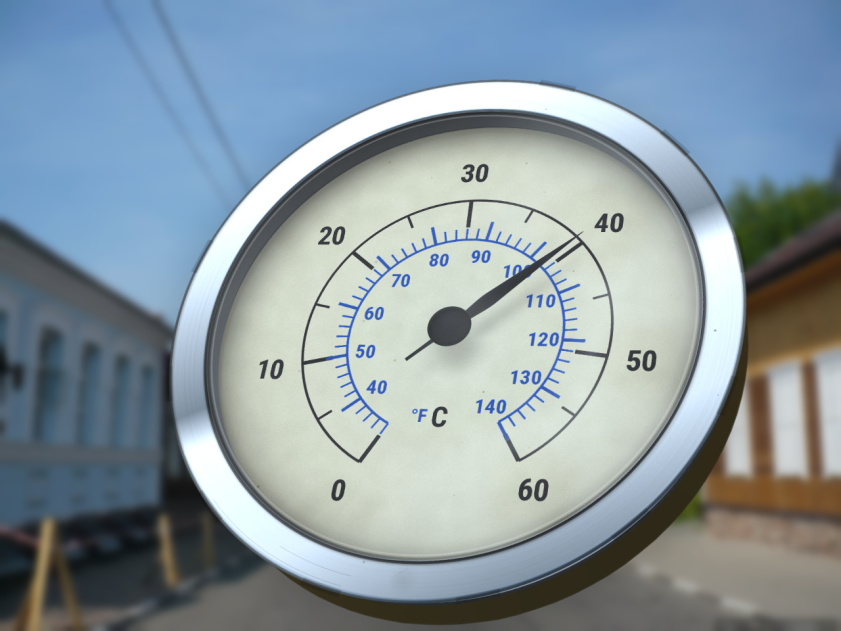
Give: 40,°C
